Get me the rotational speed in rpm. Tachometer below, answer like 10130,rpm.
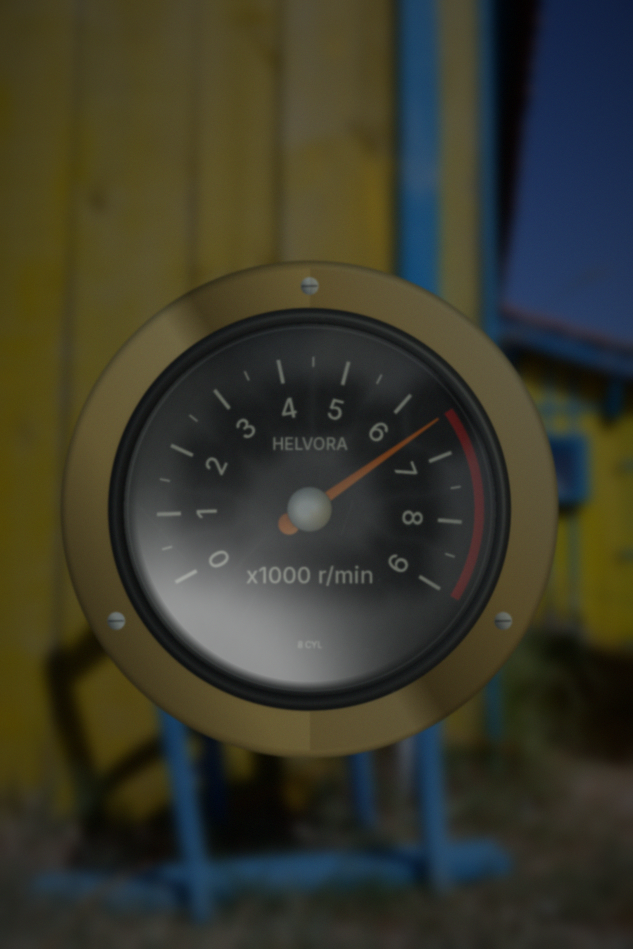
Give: 6500,rpm
